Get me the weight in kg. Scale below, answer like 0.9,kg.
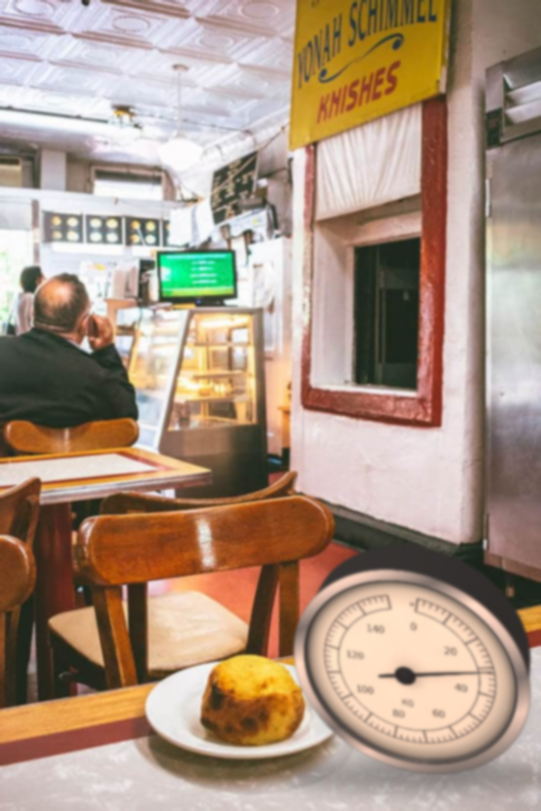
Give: 30,kg
